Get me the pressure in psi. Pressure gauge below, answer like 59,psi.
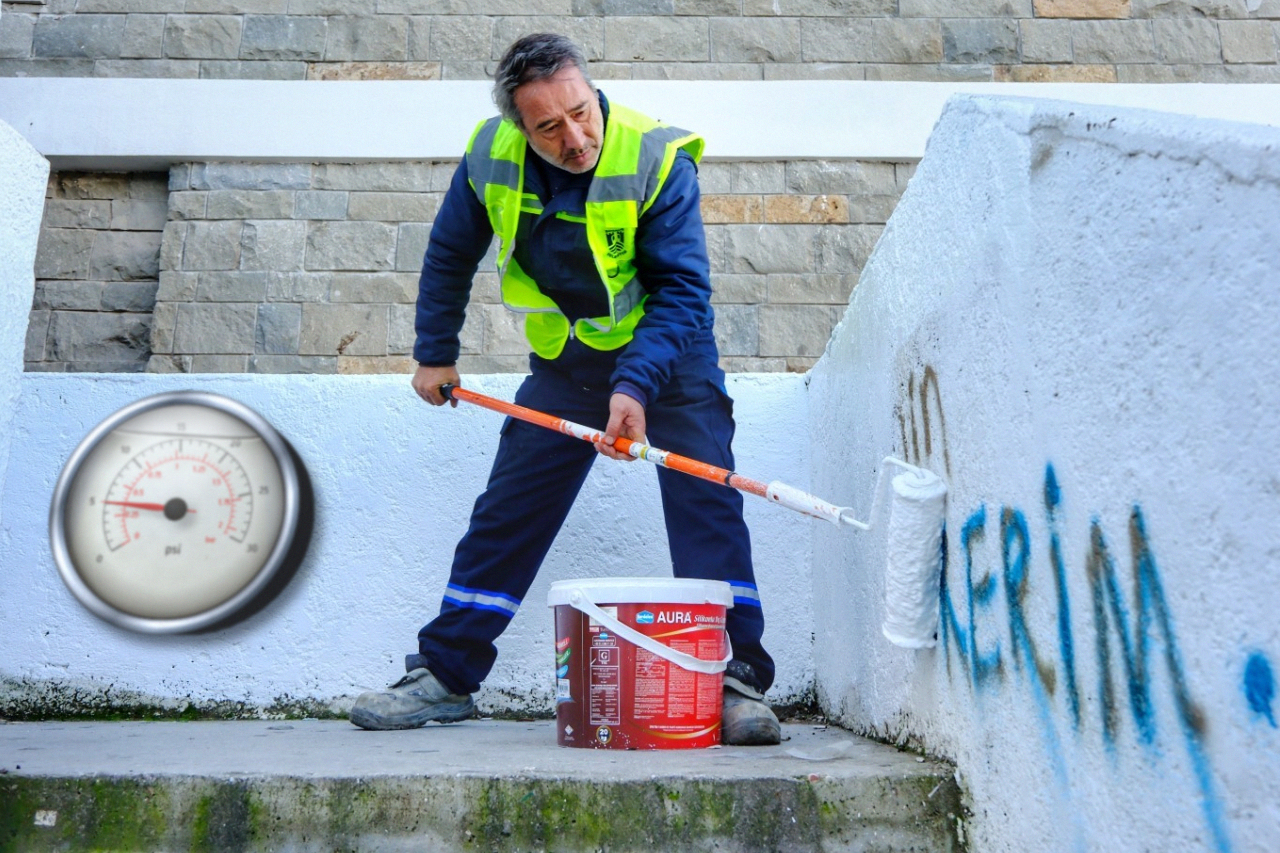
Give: 5,psi
